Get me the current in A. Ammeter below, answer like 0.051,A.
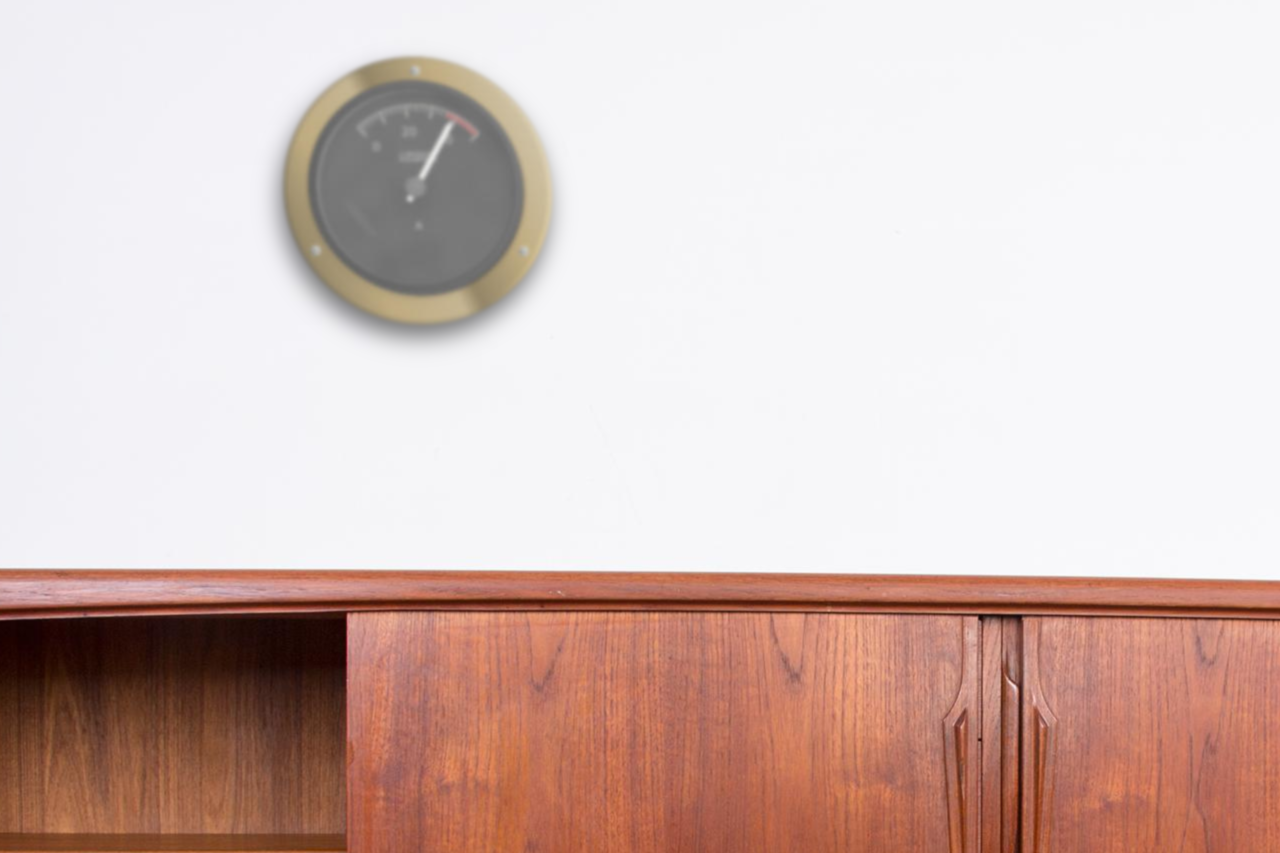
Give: 40,A
